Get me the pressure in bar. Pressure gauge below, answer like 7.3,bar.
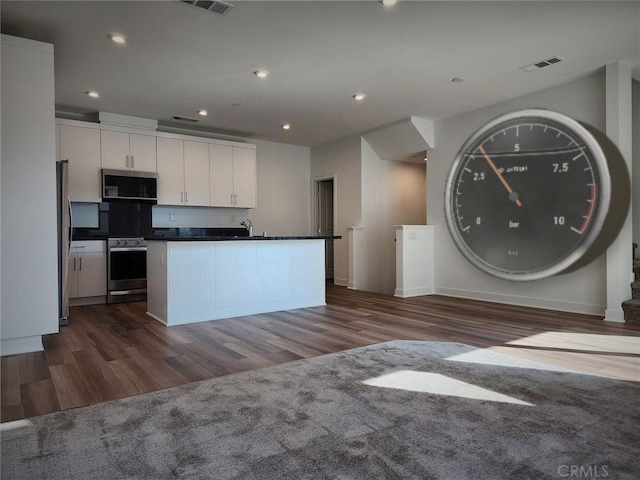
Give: 3.5,bar
